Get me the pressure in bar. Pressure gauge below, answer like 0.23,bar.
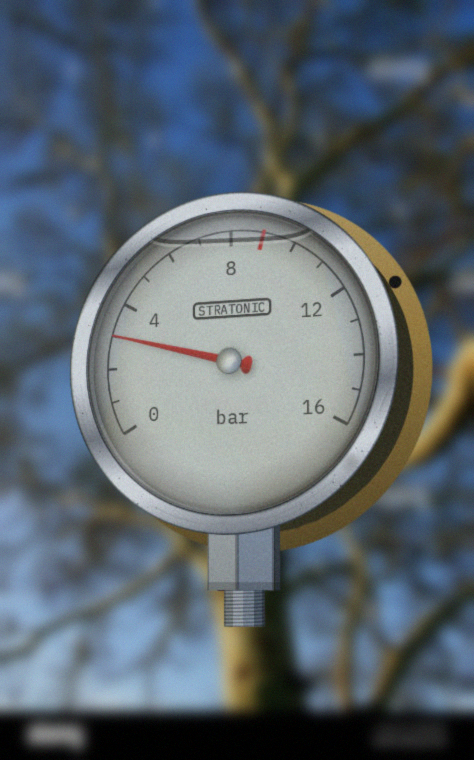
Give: 3,bar
